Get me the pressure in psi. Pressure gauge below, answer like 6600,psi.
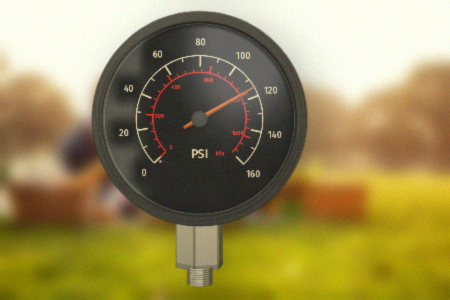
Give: 115,psi
